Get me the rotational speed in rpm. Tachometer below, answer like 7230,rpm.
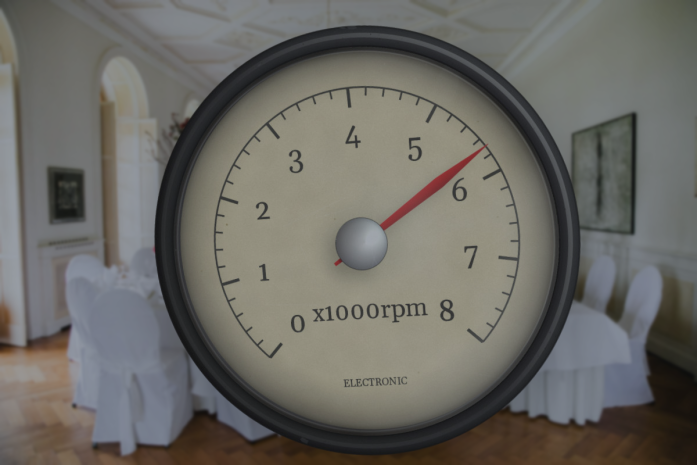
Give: 5700,rpm
